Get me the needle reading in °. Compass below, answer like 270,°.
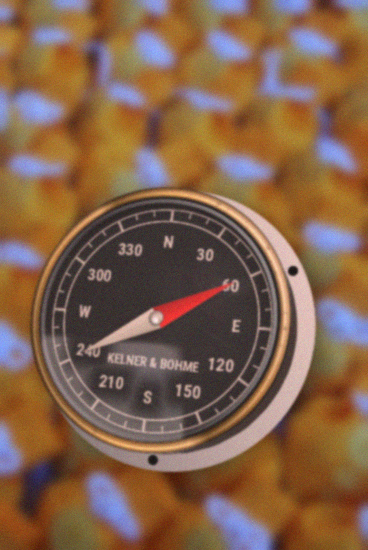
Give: 60,°
